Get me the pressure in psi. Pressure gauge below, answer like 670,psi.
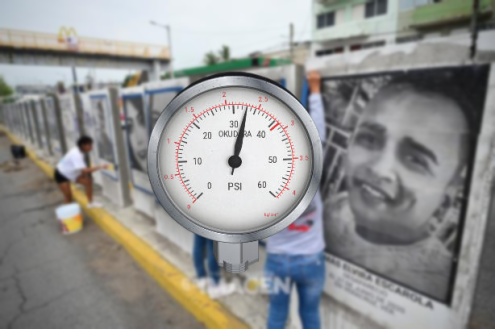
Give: 33,psi
